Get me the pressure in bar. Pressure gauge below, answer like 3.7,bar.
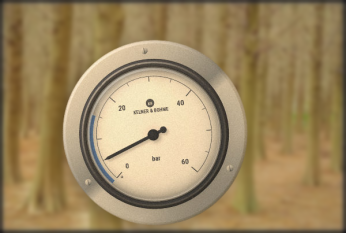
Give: 5,bar
